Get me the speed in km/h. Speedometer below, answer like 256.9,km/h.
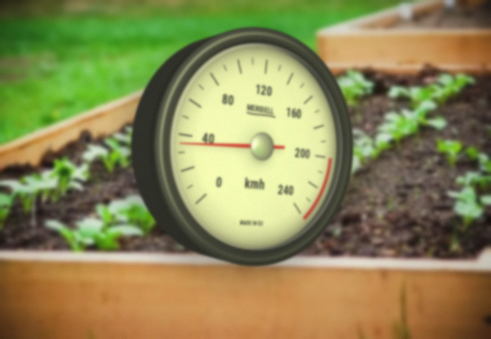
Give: 35,km/h
